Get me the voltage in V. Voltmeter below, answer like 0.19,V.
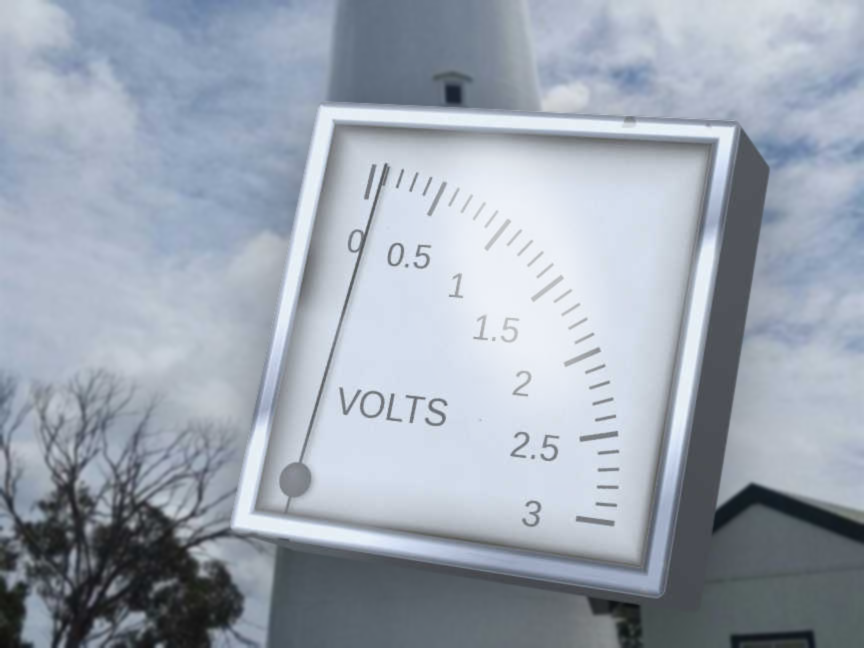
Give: 0.1,V
